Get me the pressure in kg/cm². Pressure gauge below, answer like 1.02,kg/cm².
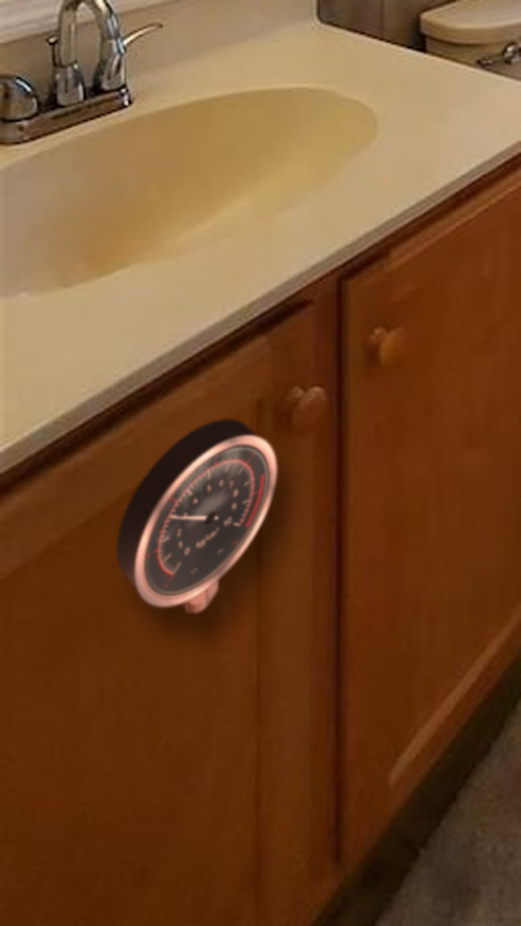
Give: 3,kg/cm²
